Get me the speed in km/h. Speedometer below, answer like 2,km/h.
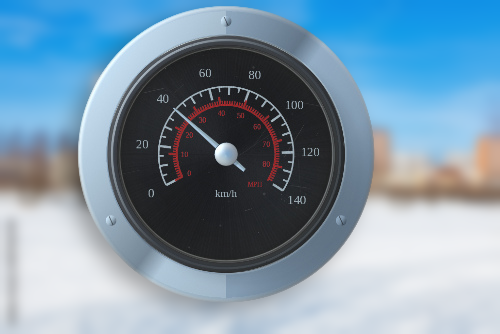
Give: 40,km/h
